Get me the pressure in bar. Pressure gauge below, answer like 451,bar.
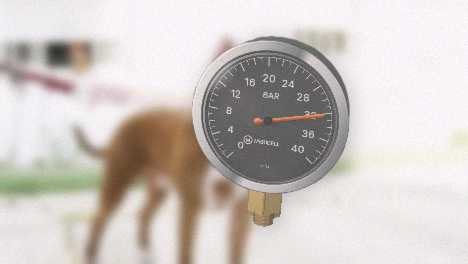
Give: 32,bar
